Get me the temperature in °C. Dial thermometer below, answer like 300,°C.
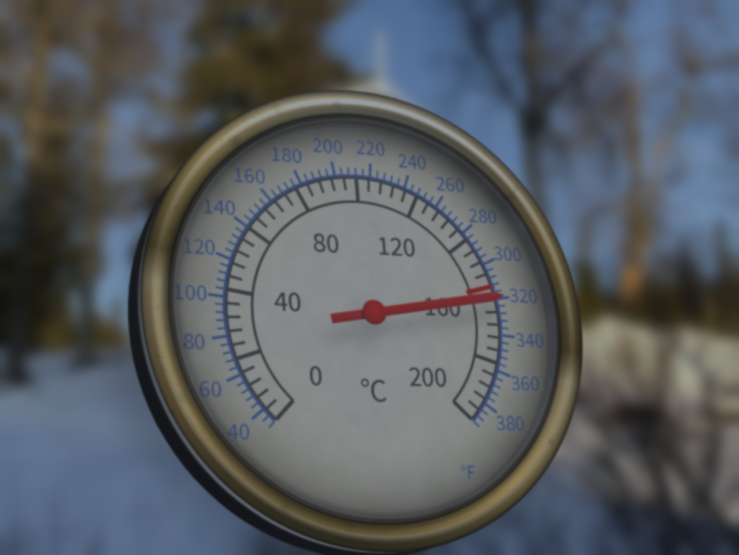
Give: 160,°C
